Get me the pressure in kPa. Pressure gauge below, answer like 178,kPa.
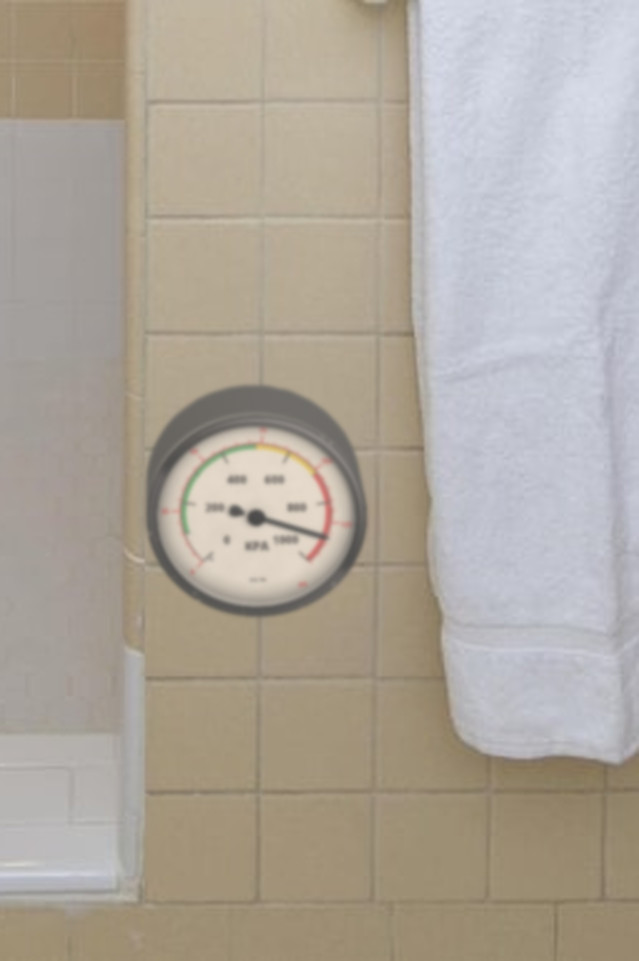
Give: 900,kPa
